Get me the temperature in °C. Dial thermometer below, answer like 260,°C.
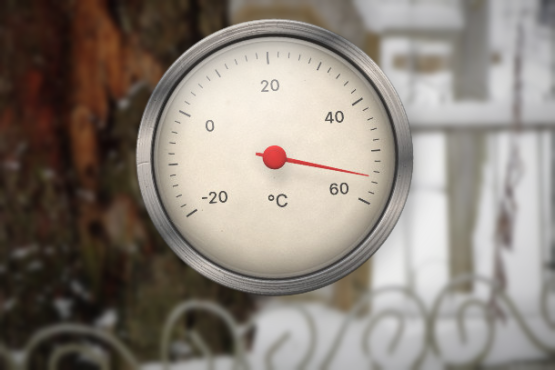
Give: 55,°C
